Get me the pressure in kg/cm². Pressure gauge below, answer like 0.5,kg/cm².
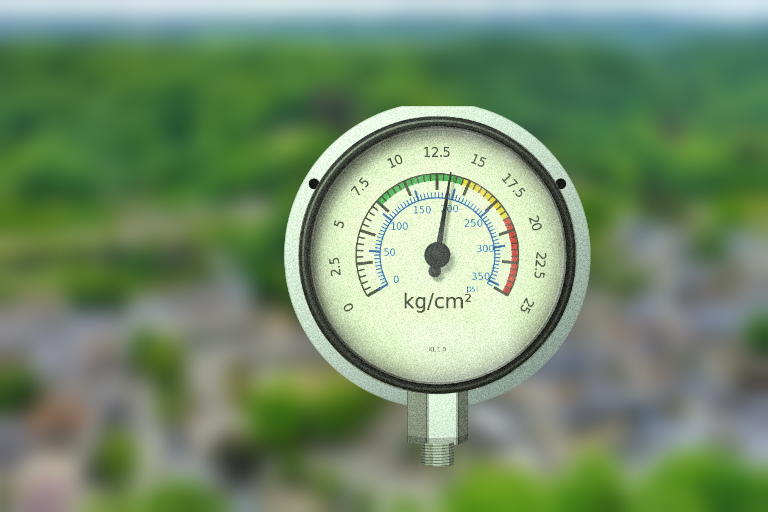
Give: 13.5,kg/cm²
